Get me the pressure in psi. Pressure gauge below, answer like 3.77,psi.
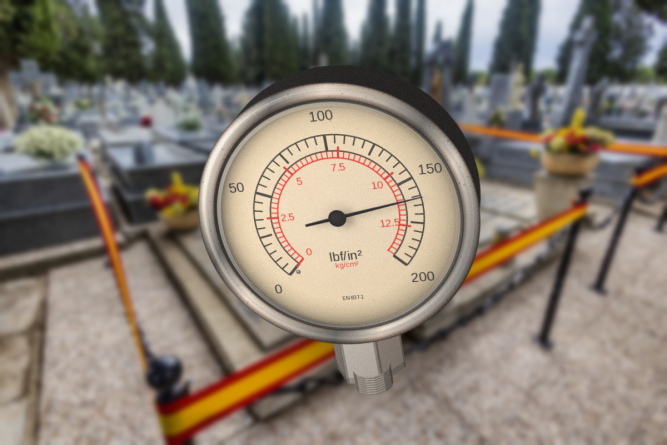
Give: 160,psi
